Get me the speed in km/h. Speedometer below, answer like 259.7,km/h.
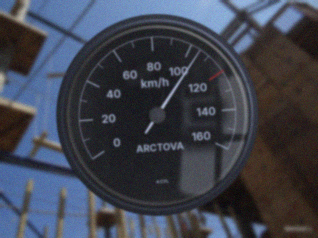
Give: 105,km/h
